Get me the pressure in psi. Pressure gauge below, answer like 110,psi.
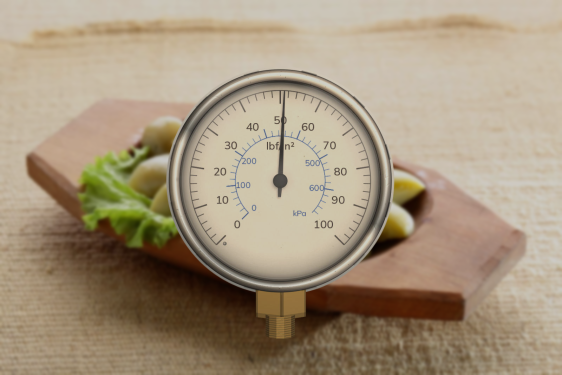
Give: 51,psi
